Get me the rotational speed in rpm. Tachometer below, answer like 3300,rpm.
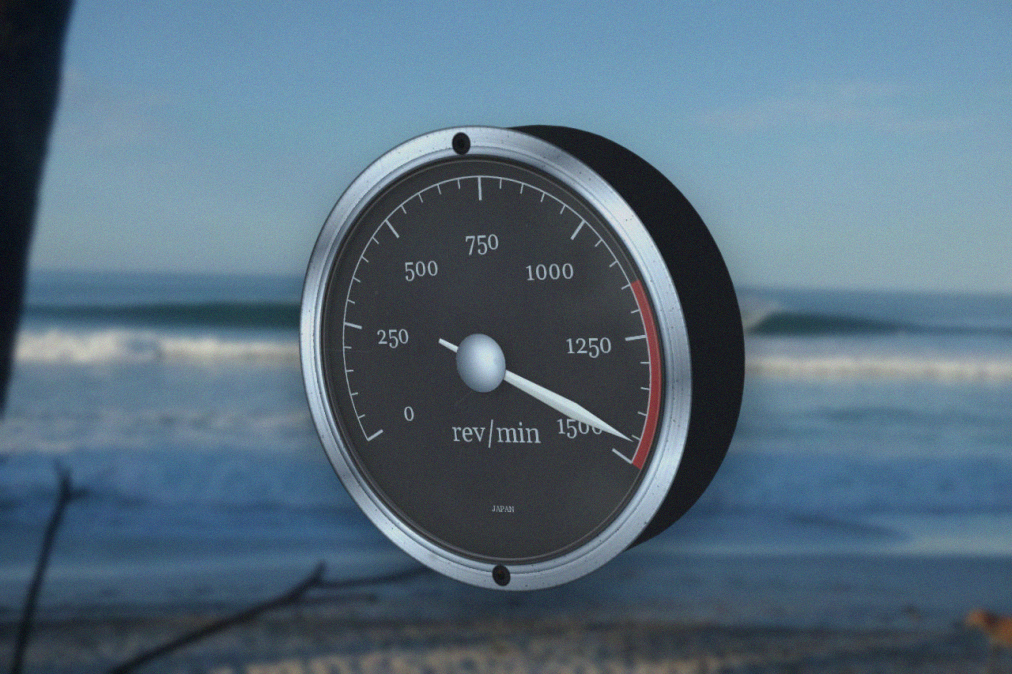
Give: 1450,rpm
